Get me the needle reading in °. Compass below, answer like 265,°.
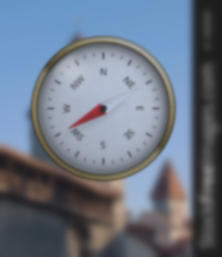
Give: 240,°
